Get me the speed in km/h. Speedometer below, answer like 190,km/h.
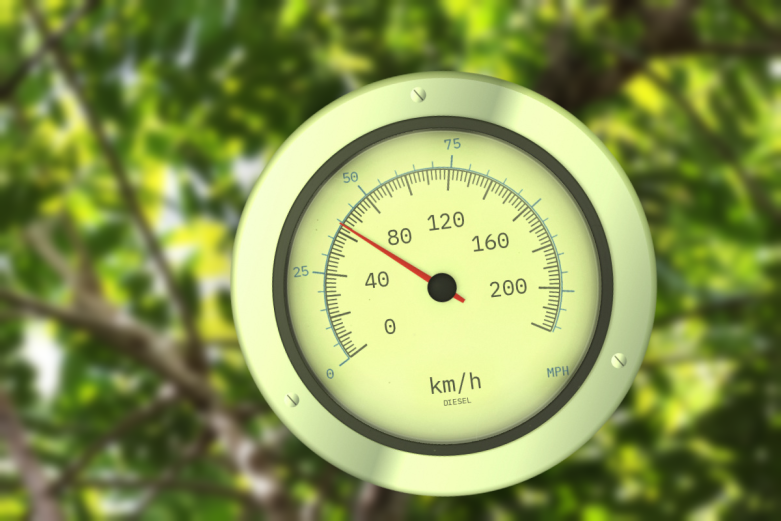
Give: 64,km/h
